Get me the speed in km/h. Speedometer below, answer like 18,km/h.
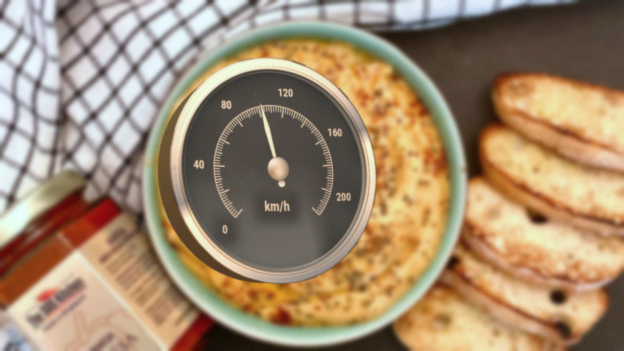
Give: 100,km/h
